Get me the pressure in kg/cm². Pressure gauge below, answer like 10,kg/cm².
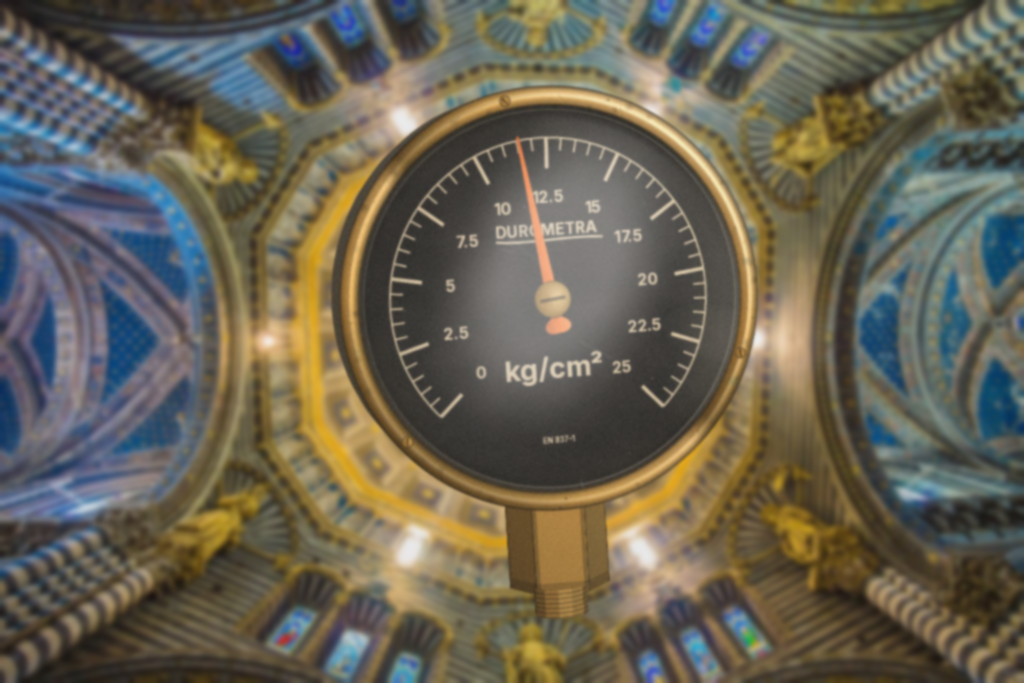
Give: 11.5,kg/cm²
